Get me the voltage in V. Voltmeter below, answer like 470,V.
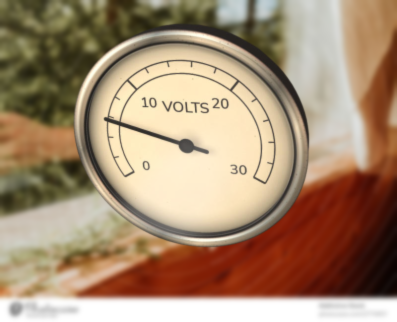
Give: 6,V
